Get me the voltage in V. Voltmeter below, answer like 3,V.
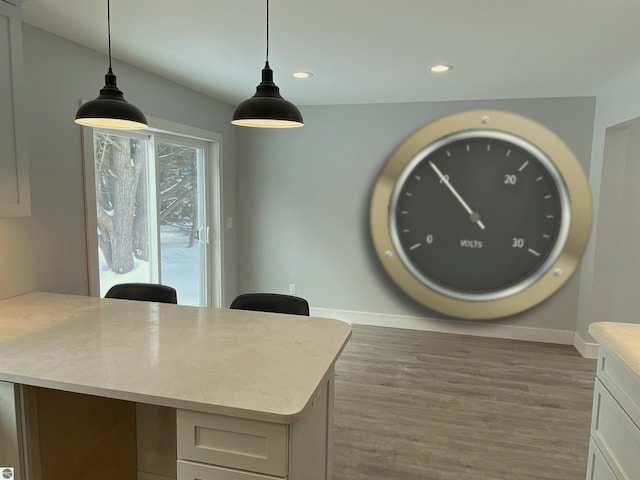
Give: 10,V
